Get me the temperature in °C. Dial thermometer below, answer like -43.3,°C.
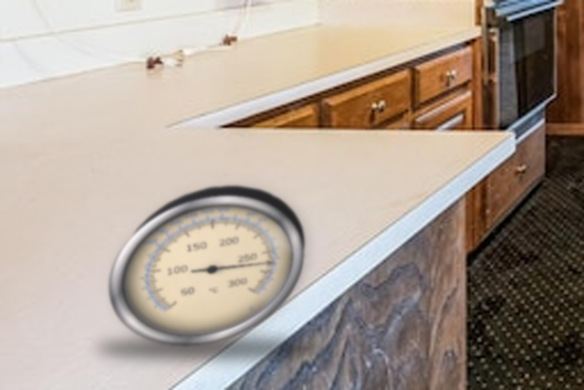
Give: 262.5,°C
